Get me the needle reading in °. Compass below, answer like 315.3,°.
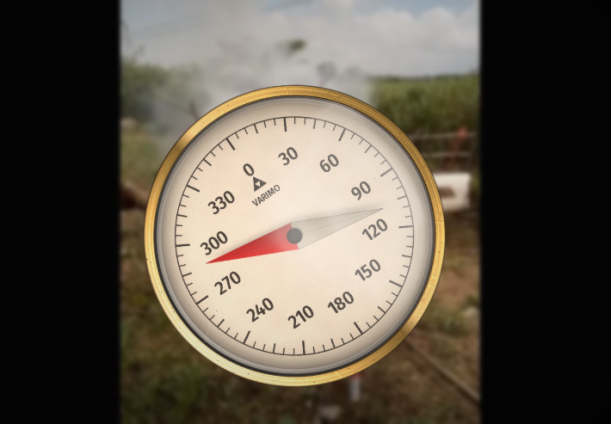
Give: 287.5,°
